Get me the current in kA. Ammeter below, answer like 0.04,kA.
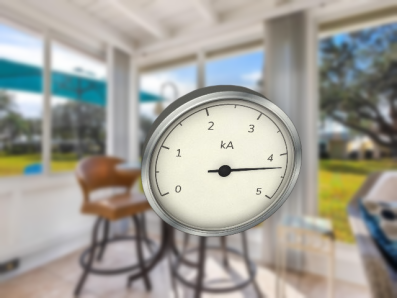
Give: 4.25,kA
